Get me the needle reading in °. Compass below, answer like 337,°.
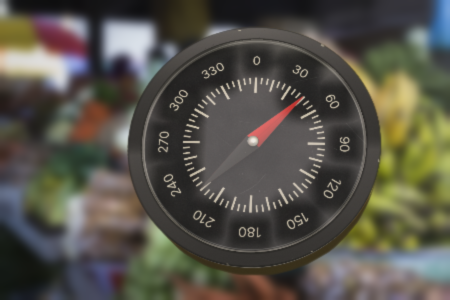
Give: 45,°
